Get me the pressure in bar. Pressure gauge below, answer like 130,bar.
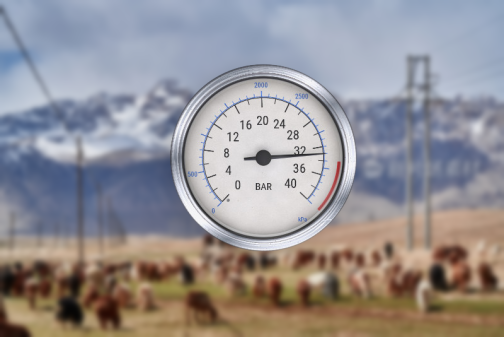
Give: 33,bar
